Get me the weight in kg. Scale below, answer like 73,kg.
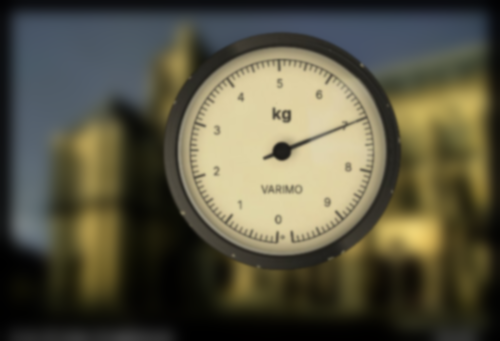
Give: 7,kg
